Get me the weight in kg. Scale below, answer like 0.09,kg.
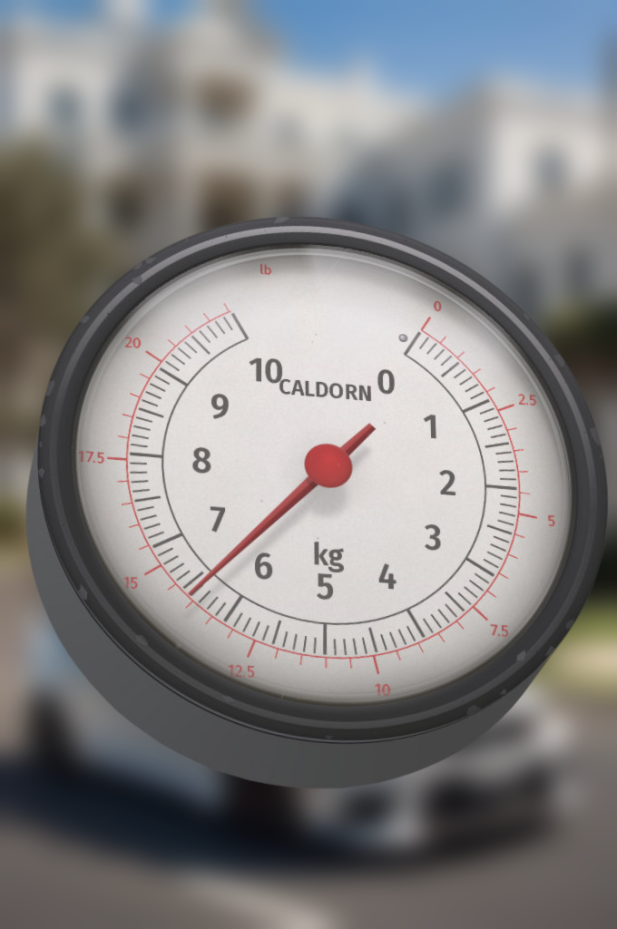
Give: 6.4,kg
